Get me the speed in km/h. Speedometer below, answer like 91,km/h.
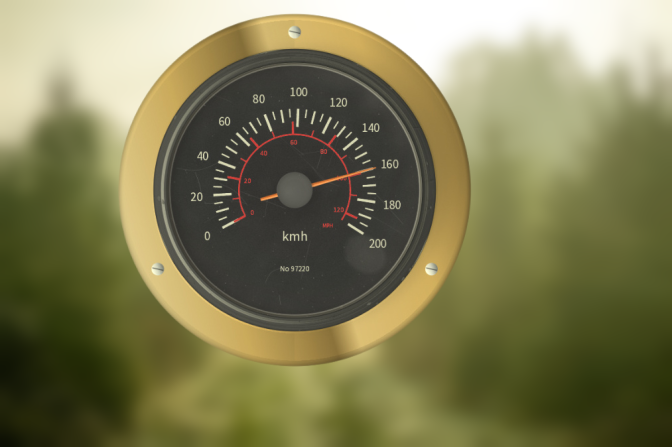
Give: 160,km/h
